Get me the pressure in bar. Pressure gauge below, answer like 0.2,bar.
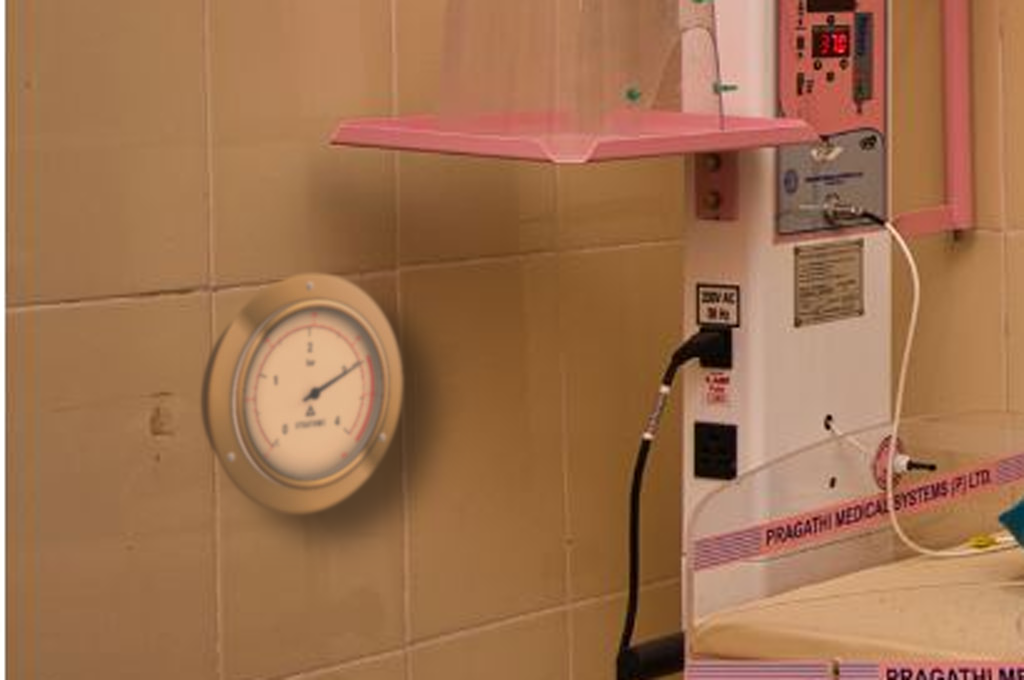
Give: 3,bar
